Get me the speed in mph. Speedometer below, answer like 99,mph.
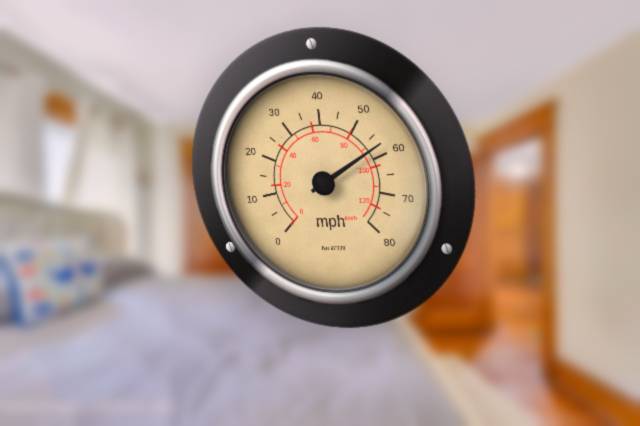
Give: 57.5,mph
